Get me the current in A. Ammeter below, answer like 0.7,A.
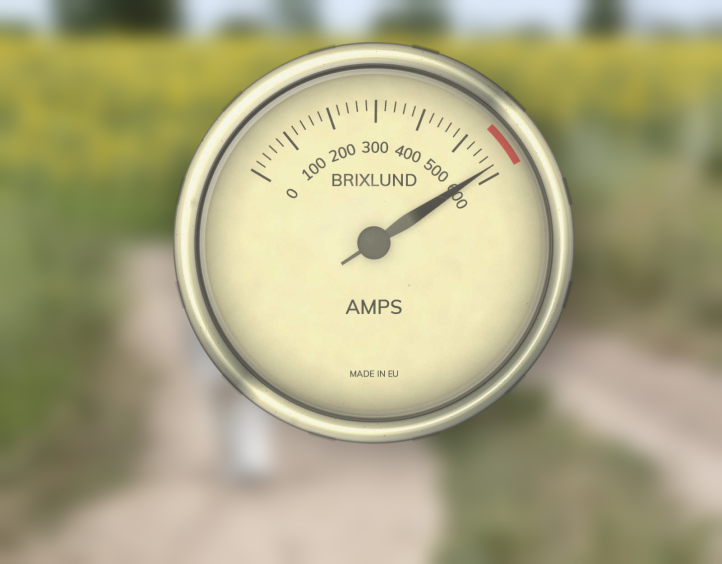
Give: 580,A
